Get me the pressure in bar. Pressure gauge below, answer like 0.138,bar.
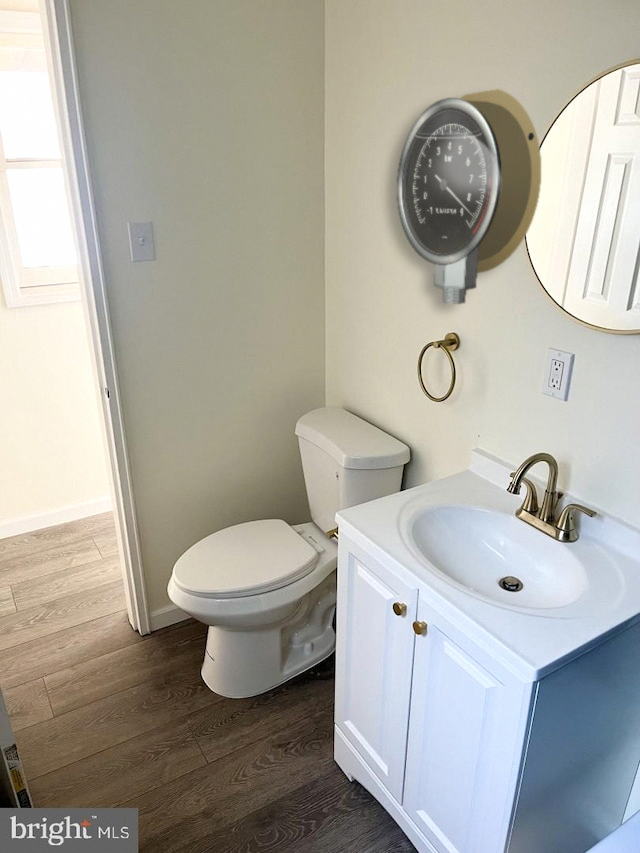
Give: 8.5,bar
